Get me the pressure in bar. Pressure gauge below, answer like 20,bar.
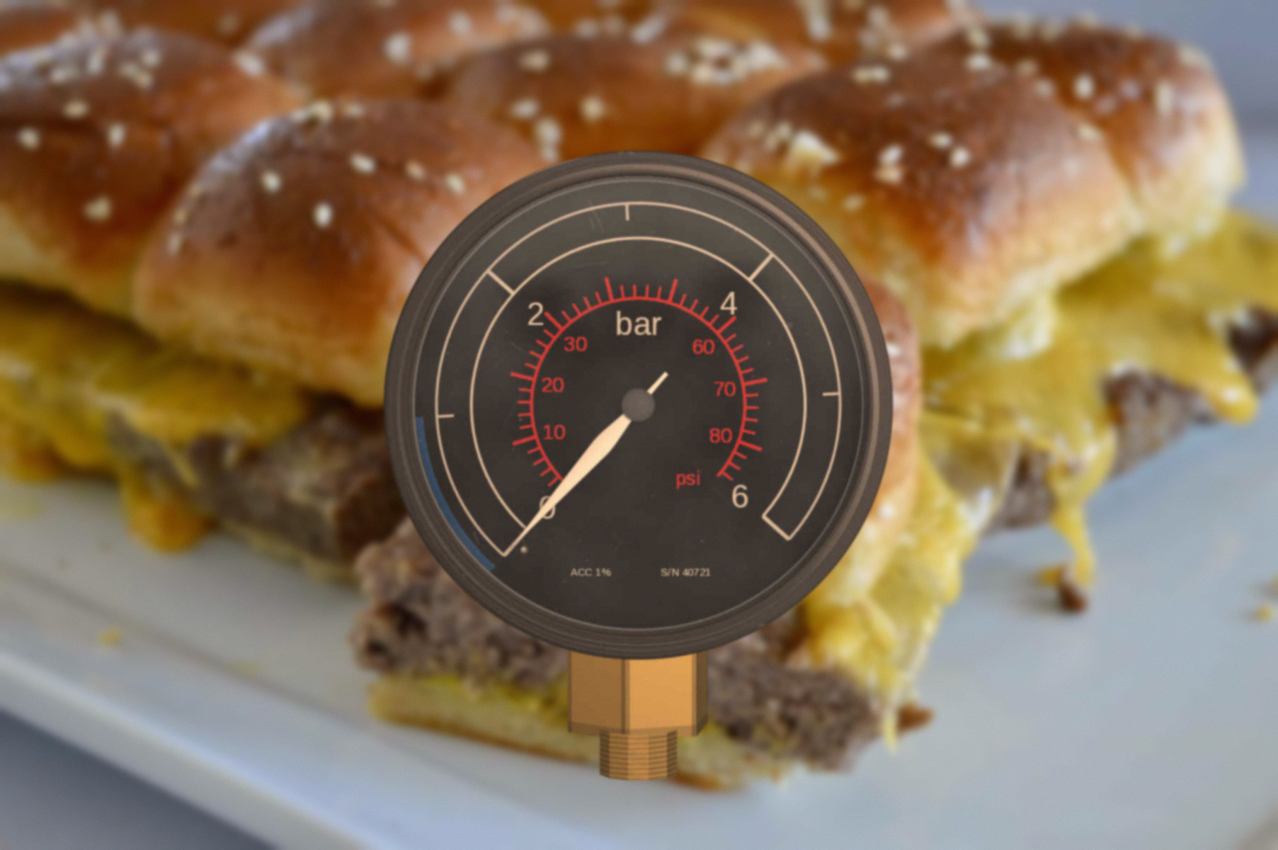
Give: 0,bar
